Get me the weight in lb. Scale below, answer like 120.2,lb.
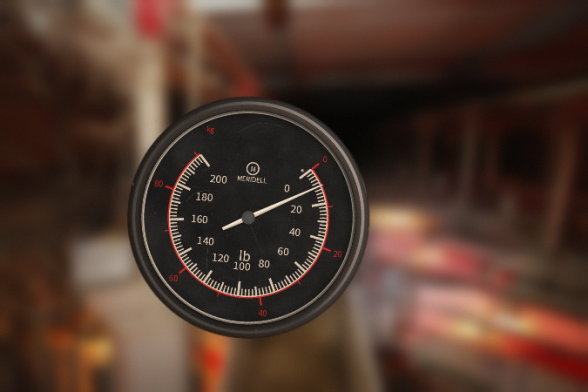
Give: 10,lb
